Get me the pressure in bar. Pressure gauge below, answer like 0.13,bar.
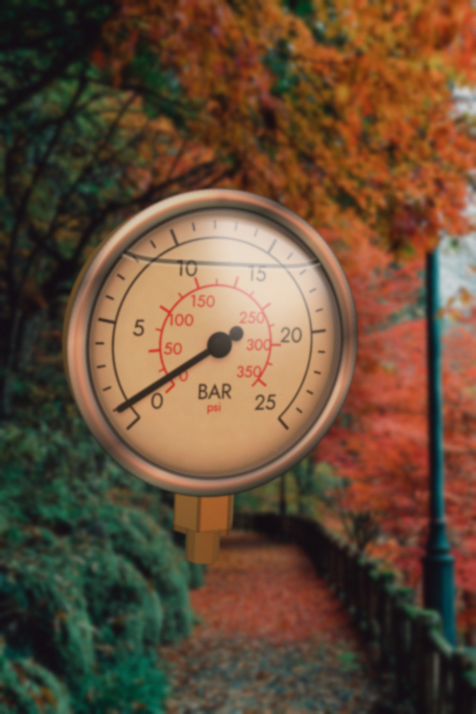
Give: 1,bar
